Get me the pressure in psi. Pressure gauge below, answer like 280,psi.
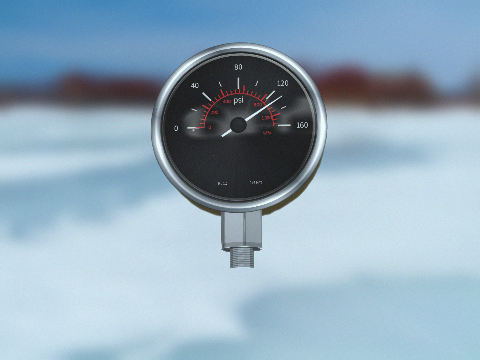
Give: 130,psi
